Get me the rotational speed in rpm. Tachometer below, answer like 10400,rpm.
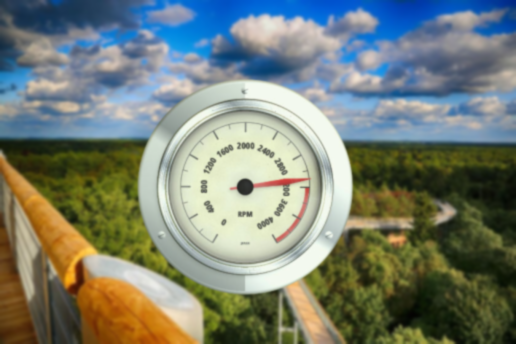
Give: 3100,rpm
